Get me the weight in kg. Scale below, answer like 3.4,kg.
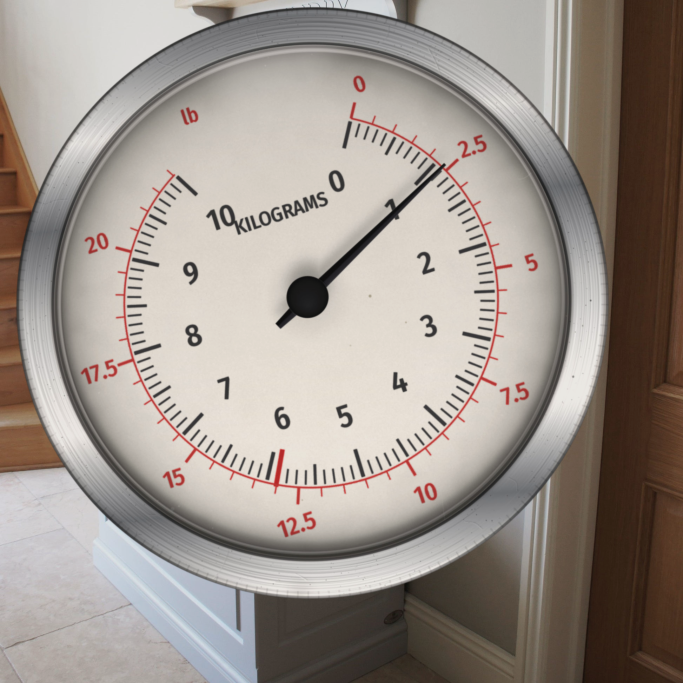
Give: 1.1,kg
